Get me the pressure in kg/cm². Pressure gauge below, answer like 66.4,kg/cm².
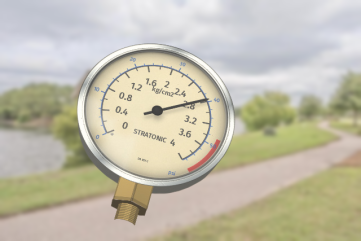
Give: 2.8,kg/cm²
